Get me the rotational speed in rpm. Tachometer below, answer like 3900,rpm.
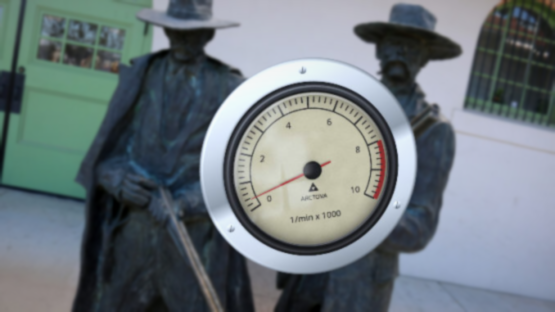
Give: 400,rpm
